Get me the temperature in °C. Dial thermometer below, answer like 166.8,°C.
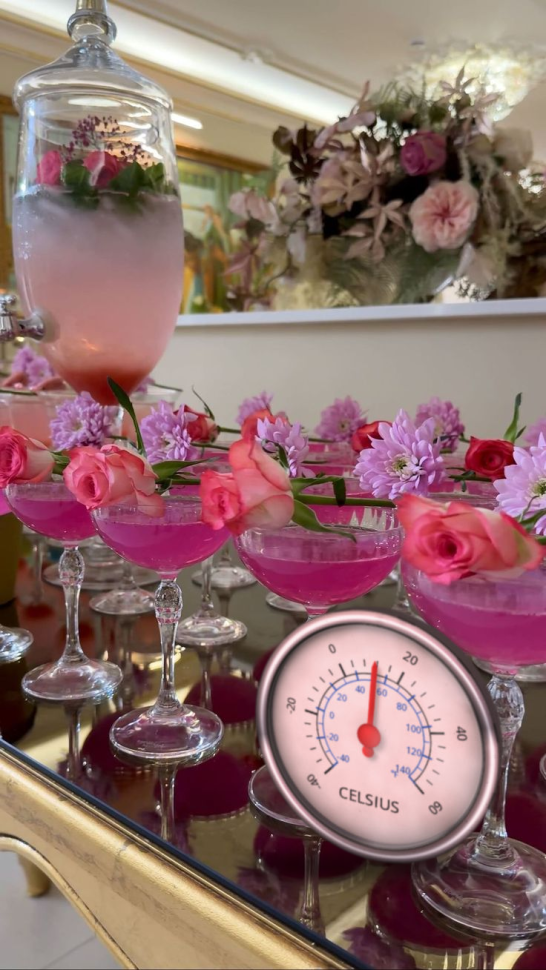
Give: 12,°C
